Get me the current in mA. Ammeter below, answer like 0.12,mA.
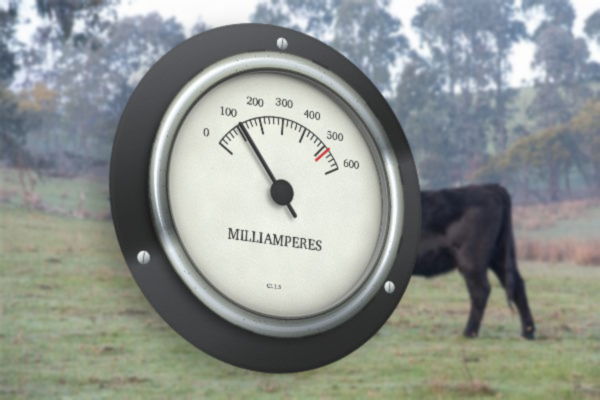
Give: 100,mA
